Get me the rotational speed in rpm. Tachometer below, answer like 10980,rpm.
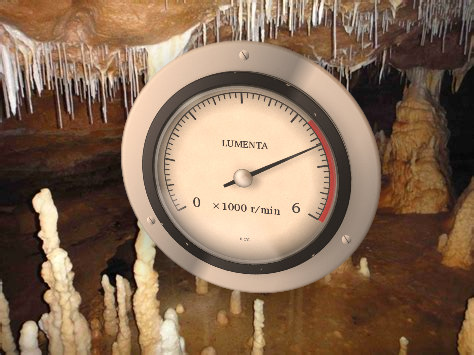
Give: 4600,rpm
